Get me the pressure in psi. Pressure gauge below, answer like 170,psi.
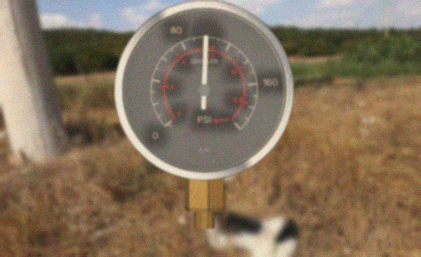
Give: 100,psi
